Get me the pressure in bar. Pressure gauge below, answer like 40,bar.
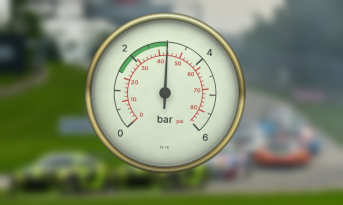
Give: 3,bar
